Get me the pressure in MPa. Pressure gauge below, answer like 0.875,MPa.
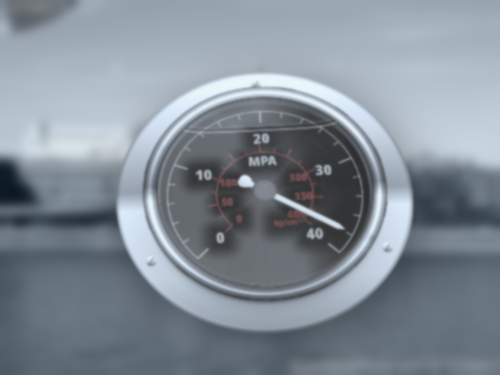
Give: 38,MPa
